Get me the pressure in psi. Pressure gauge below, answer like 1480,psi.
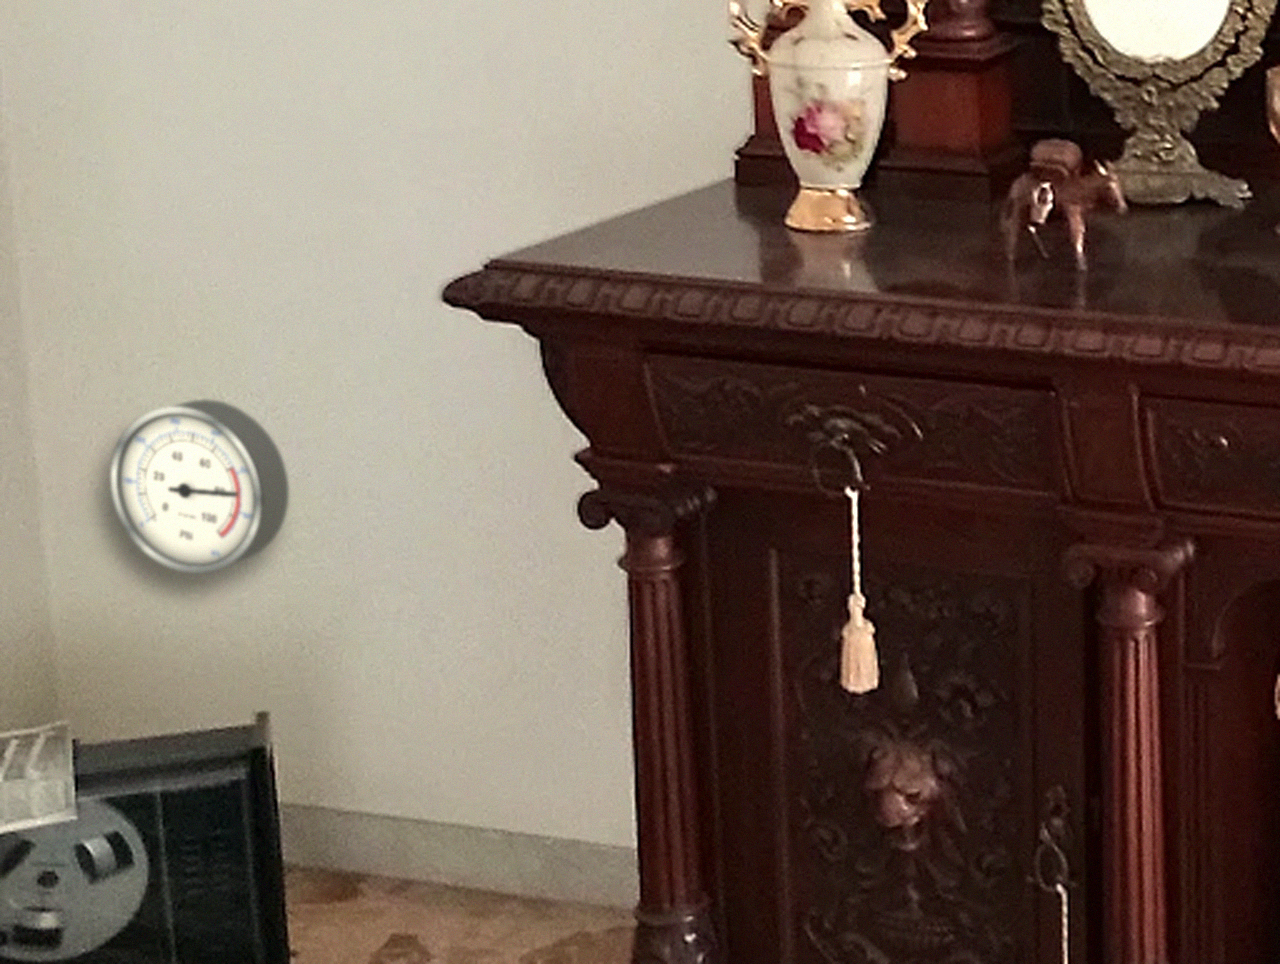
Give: 80,psi
